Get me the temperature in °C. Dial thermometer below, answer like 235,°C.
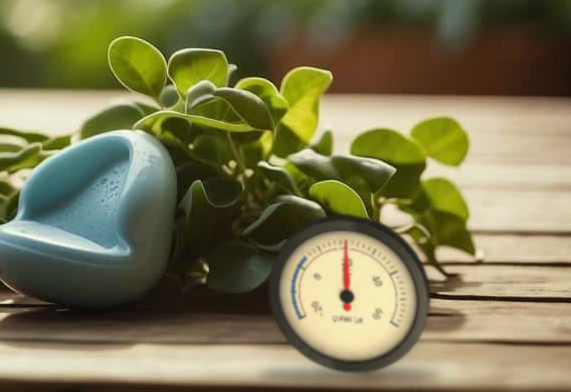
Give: 20,°C
